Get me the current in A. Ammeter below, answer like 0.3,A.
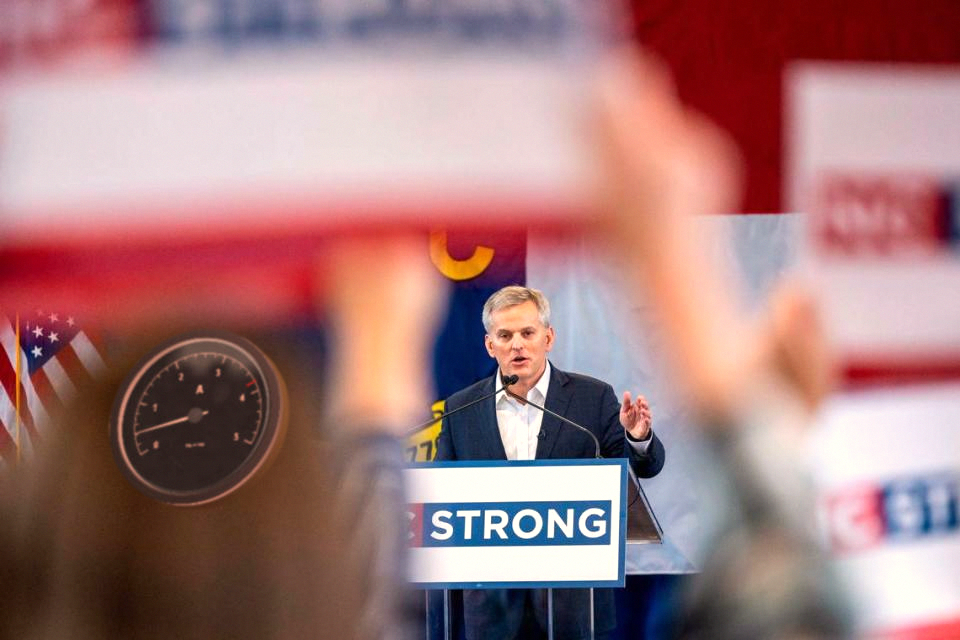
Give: 0.4,A
